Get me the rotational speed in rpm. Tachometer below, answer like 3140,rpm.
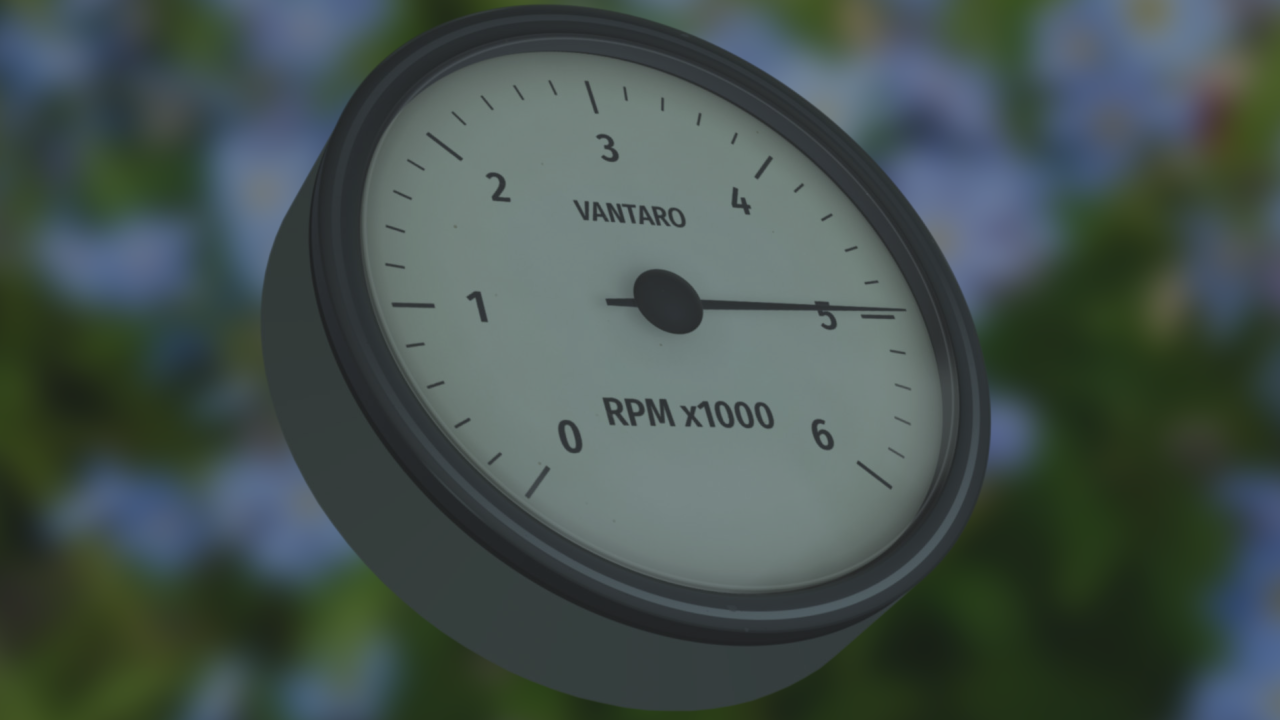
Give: 5000,rpm
